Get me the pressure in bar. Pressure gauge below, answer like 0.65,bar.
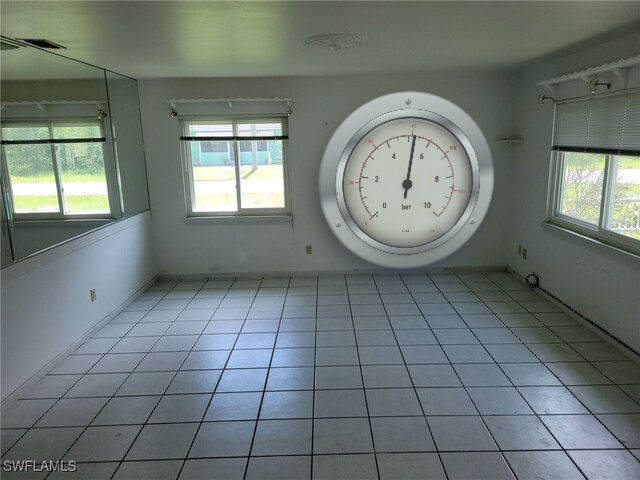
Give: 5.25,bar
